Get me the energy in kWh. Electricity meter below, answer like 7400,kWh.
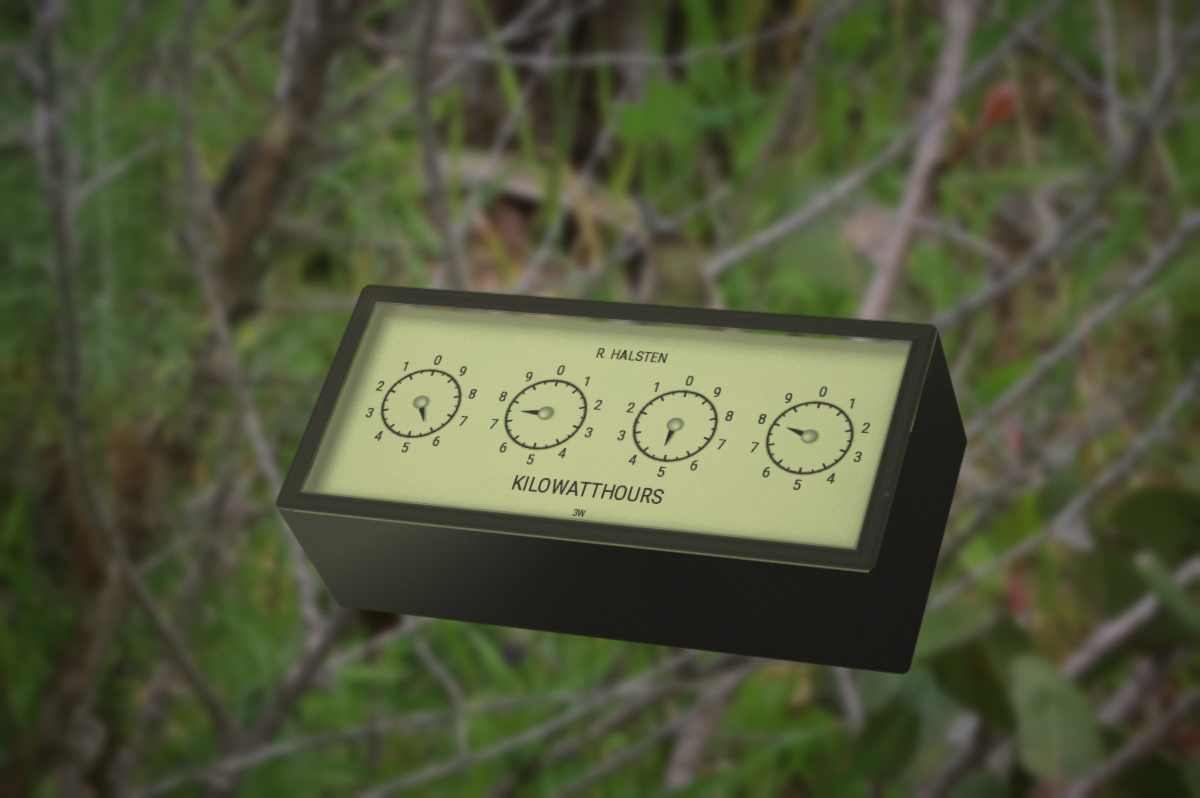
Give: 5748,kWh
